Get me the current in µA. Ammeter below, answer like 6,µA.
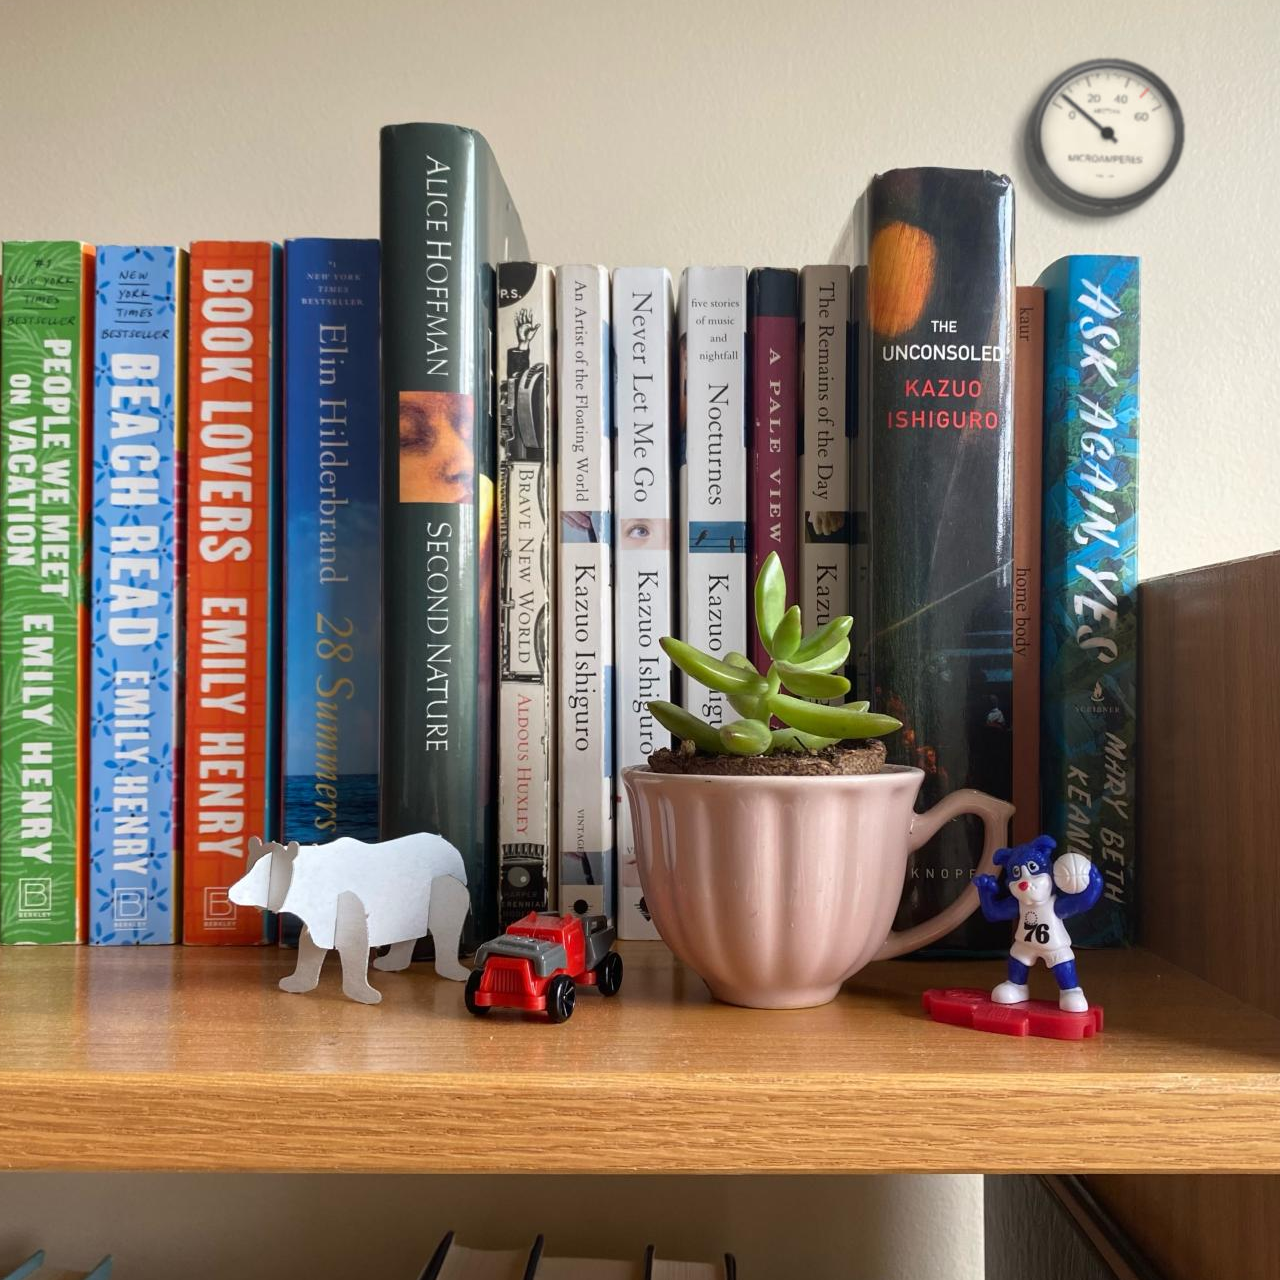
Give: 5,µA
